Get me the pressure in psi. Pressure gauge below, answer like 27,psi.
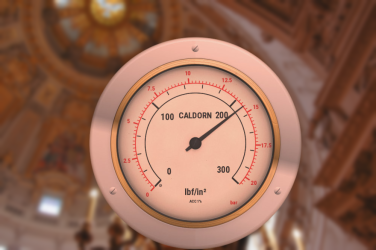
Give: 210,psi
